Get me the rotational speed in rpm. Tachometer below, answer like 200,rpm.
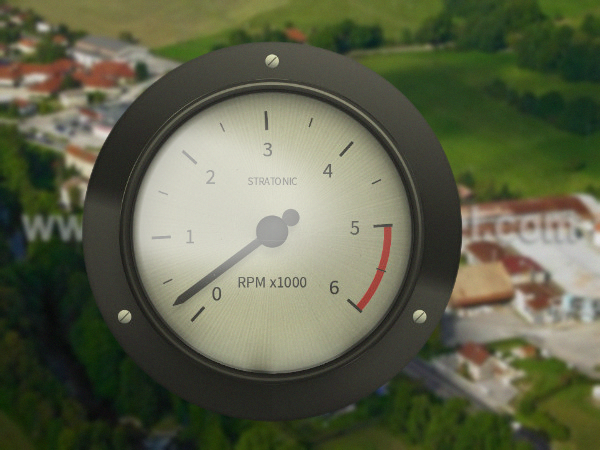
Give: 250,rpm
